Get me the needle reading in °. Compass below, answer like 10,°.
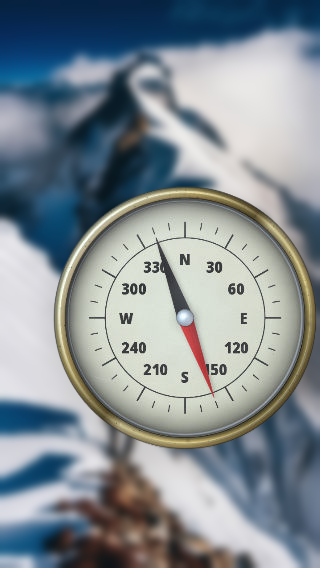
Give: 160,°
